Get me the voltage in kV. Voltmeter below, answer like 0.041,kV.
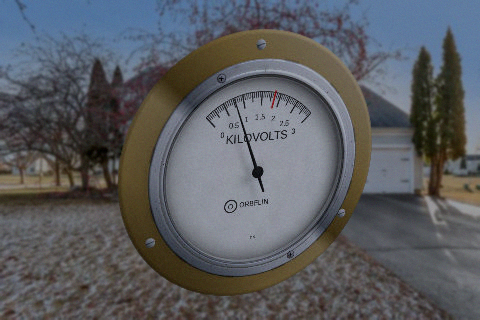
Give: 0.75,kV
